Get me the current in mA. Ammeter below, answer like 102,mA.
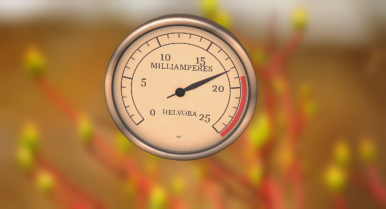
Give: 18,mA
